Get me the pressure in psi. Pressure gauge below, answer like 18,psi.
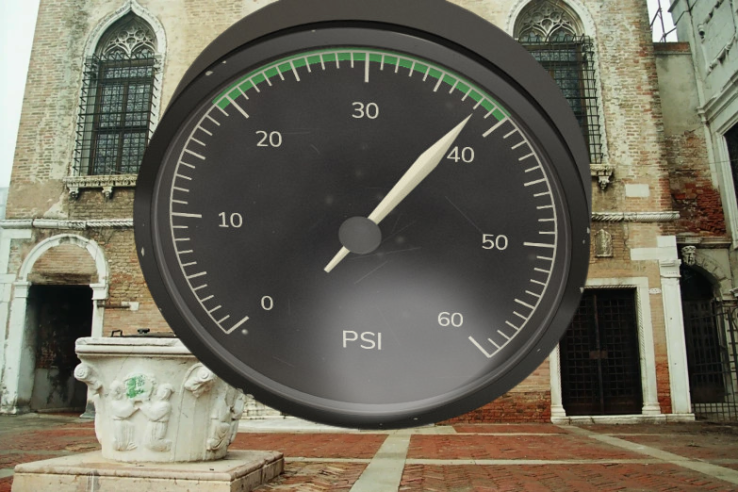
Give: 38,psi
